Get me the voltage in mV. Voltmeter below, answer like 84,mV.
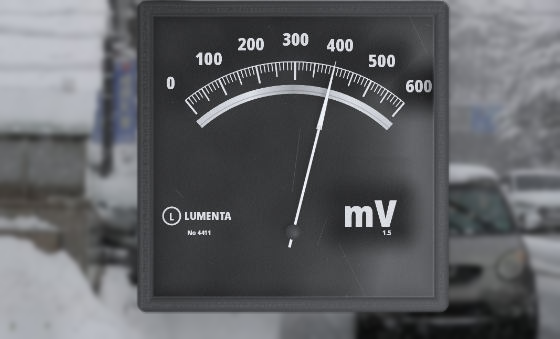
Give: 400,mV
